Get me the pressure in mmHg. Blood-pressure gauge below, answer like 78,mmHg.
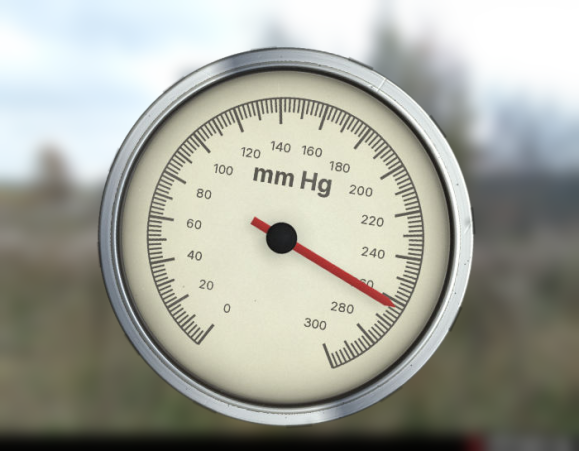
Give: 262,mmHg
